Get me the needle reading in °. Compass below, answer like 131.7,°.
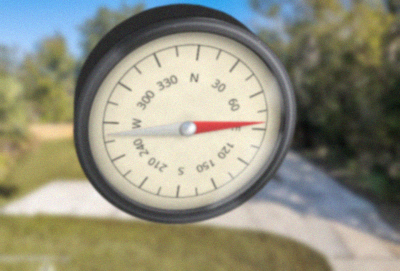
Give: 82.5,°
